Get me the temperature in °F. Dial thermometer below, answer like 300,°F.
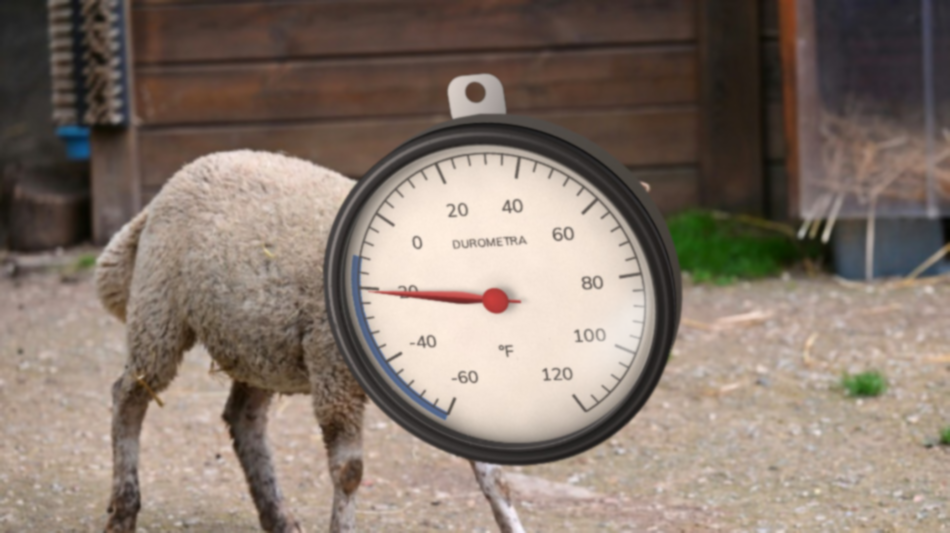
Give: -20,°F
